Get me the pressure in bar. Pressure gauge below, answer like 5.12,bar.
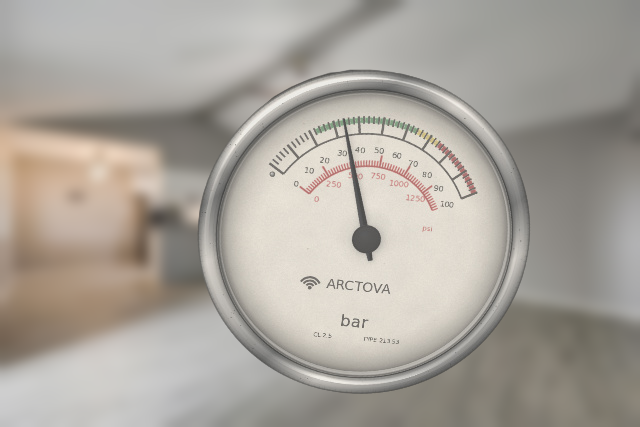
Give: 34,bar
